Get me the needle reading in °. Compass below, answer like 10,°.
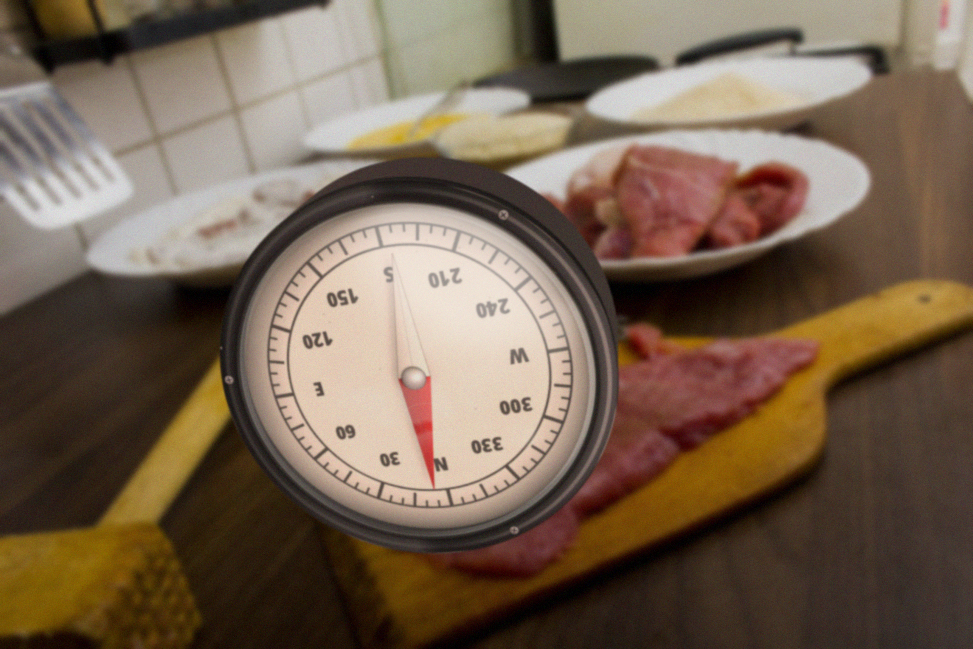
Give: 5,°
